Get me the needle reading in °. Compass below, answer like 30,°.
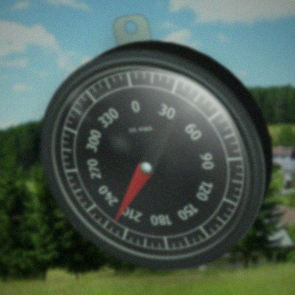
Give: 220,°
